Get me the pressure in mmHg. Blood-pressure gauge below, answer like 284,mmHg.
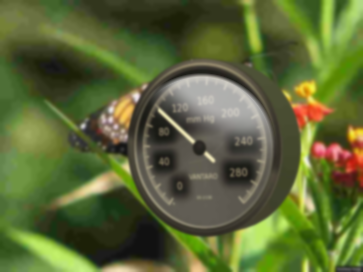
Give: 100,mmHg
